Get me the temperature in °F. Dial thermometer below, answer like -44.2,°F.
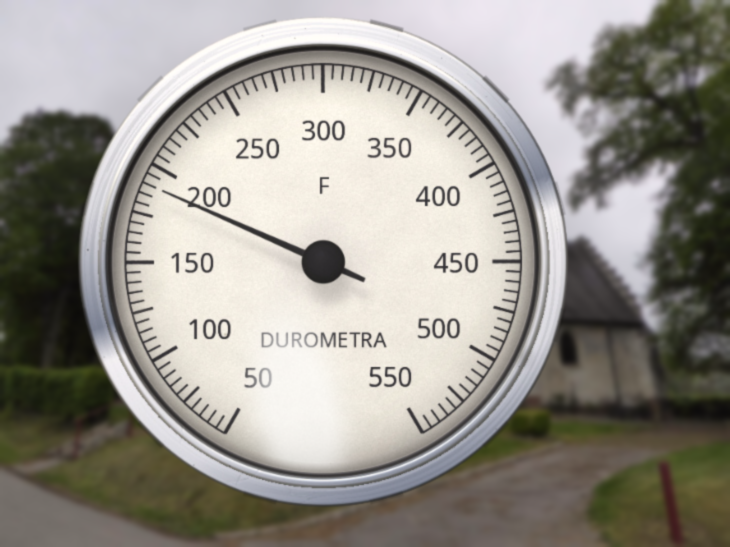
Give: 190,°F
